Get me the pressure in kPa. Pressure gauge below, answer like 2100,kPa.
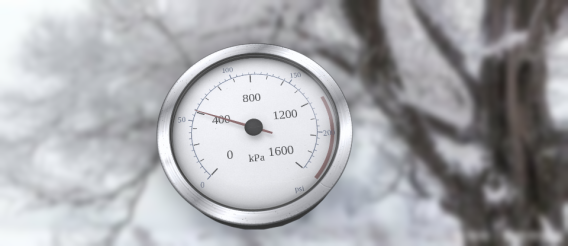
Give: 400,kPa
